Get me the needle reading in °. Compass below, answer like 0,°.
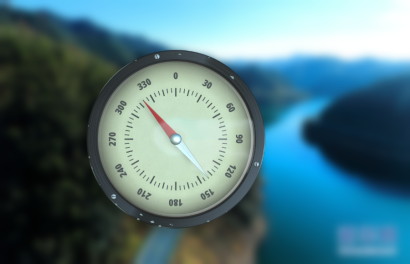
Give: 320,°
